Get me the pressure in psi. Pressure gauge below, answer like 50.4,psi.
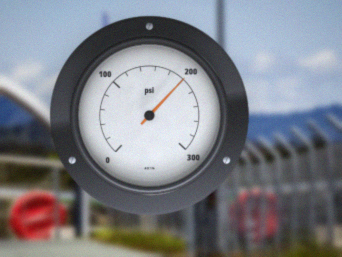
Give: 200,psi
